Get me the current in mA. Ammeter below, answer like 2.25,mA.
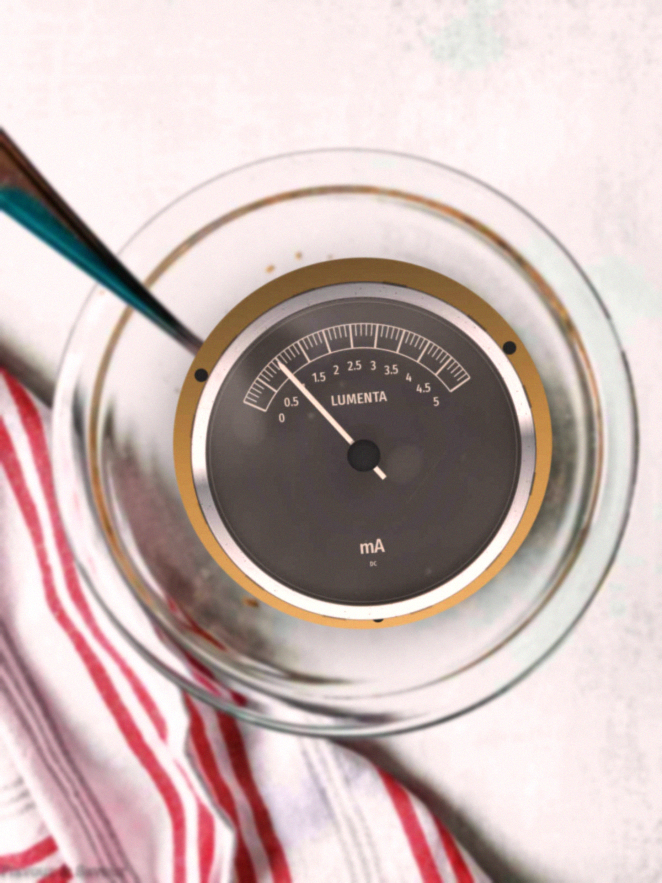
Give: 1,mA
